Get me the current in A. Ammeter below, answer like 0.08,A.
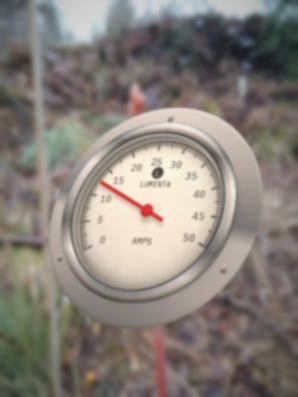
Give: 12.5,A
